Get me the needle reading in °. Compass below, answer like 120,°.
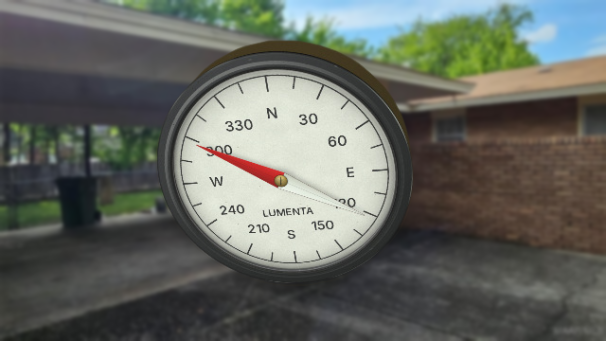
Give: 300,°
